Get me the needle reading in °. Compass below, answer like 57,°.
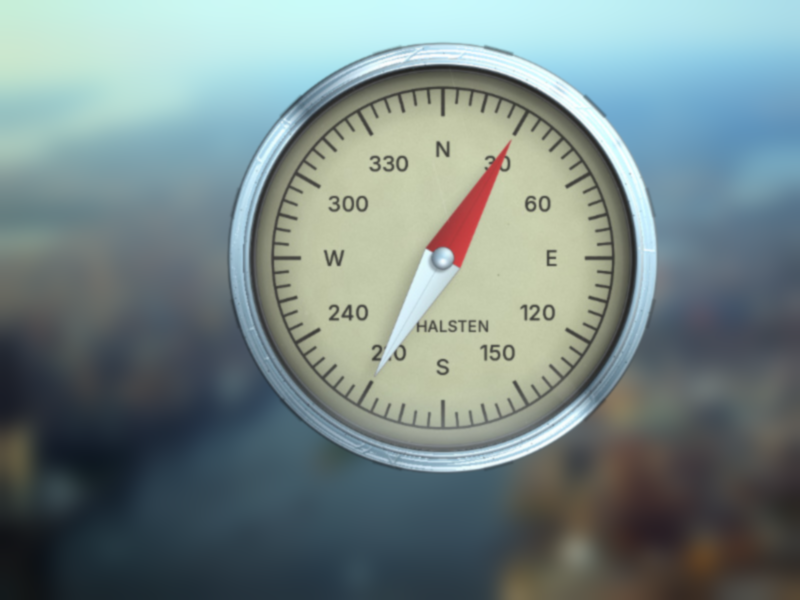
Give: 30,°
